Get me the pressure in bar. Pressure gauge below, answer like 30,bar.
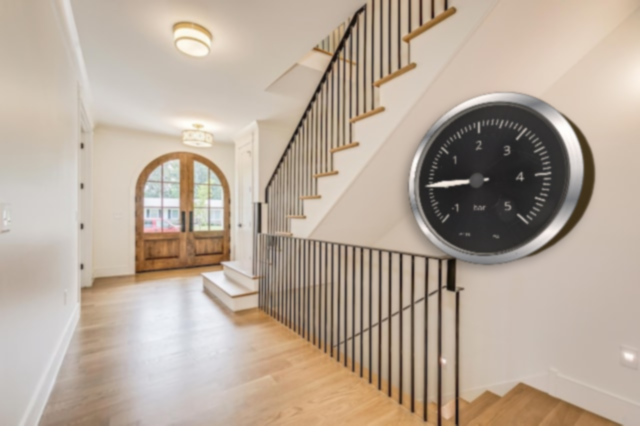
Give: 0,bar
